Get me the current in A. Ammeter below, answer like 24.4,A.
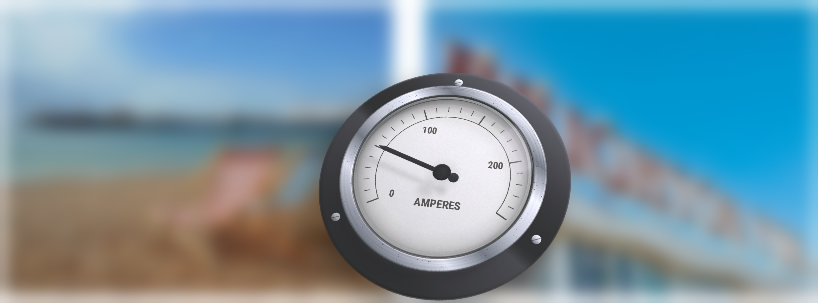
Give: 50,A
